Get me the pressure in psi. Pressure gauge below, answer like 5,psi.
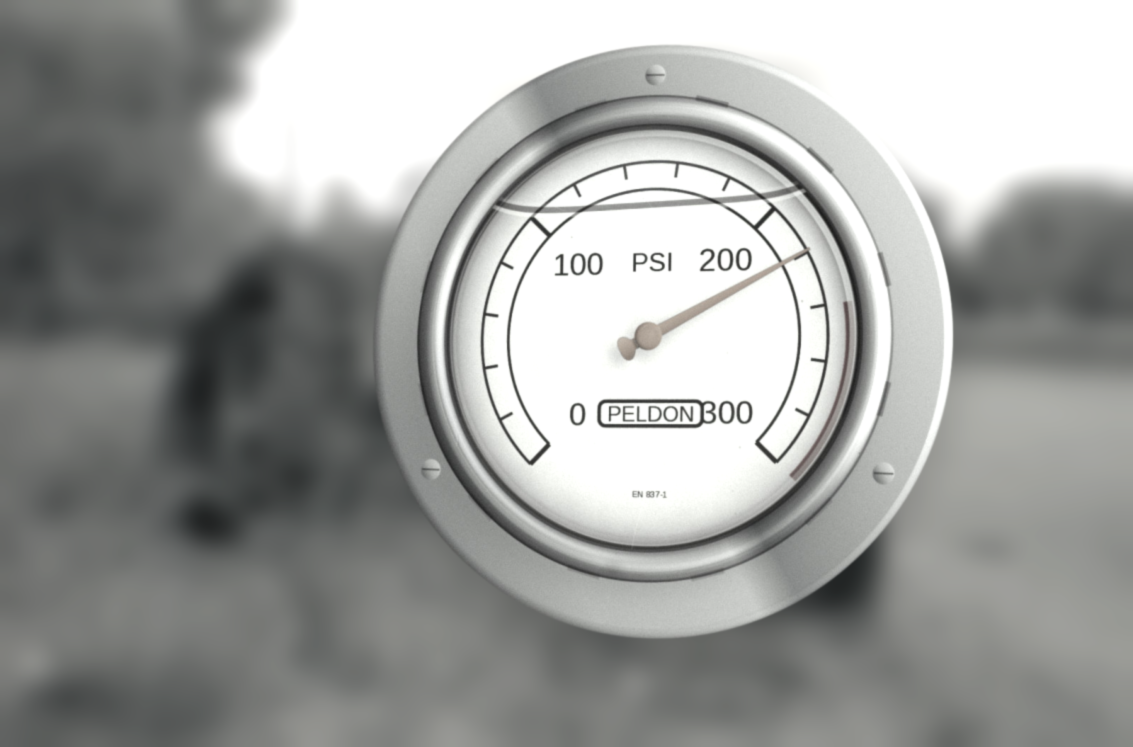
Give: 220,psi
